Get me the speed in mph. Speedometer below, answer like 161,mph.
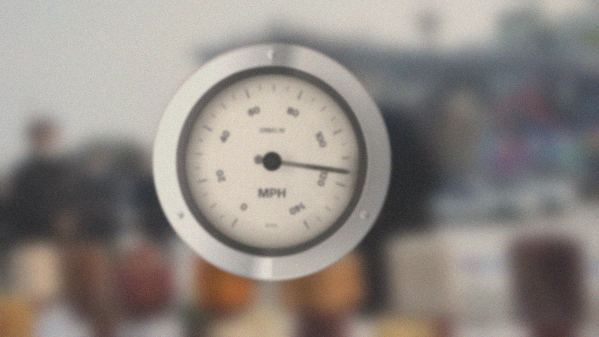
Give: 115,mph
